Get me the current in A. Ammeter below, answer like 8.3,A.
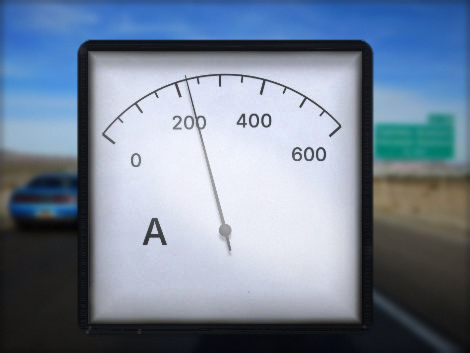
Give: 225,A
